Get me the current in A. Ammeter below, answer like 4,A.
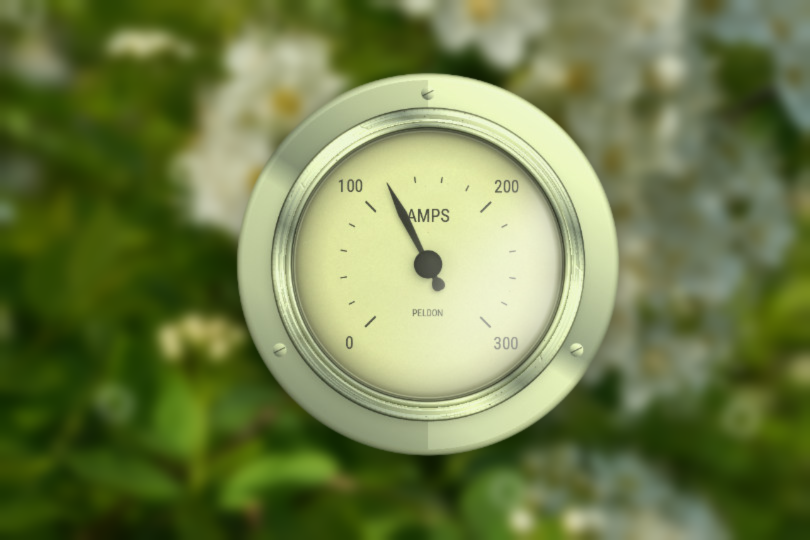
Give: 120,A
